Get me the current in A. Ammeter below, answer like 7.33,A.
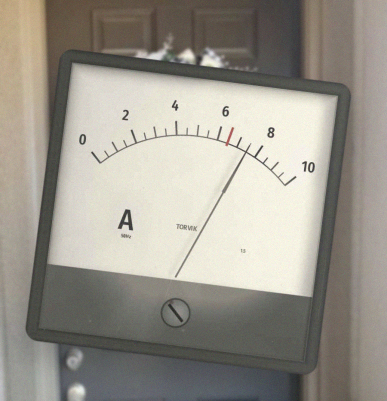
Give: 7.5,A
